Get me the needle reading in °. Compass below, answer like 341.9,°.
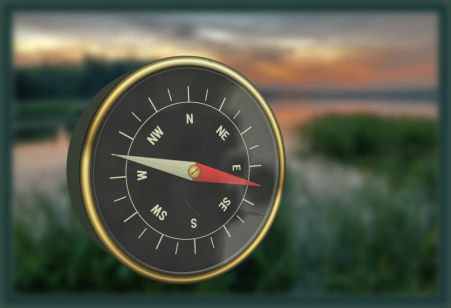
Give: 105,°
